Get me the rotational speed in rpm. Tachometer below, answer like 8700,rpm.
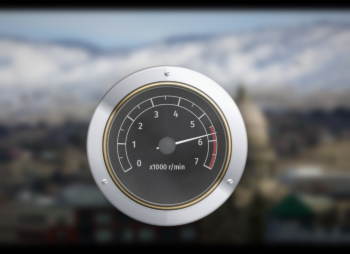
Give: 5750,rpm
